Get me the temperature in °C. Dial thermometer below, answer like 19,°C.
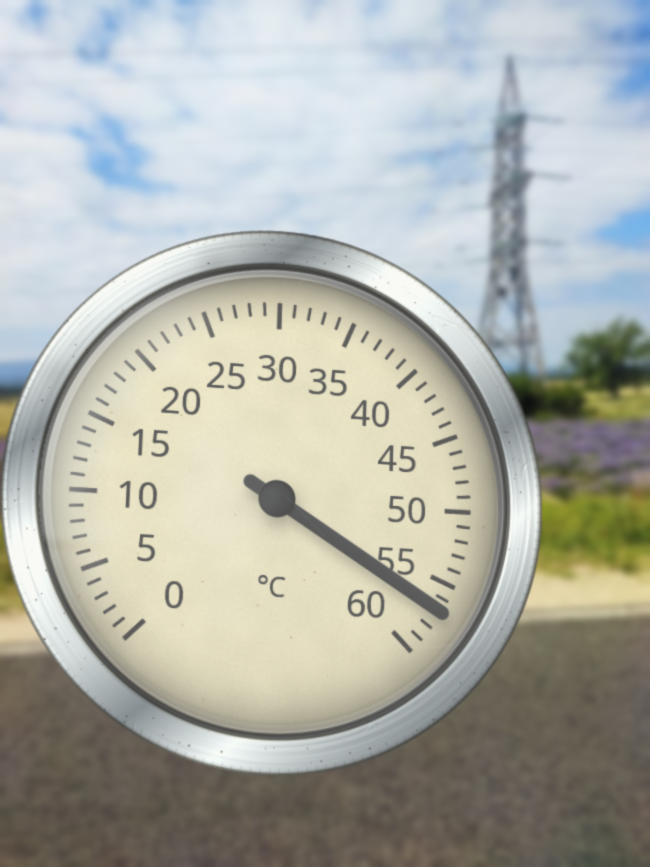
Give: 57,°C
